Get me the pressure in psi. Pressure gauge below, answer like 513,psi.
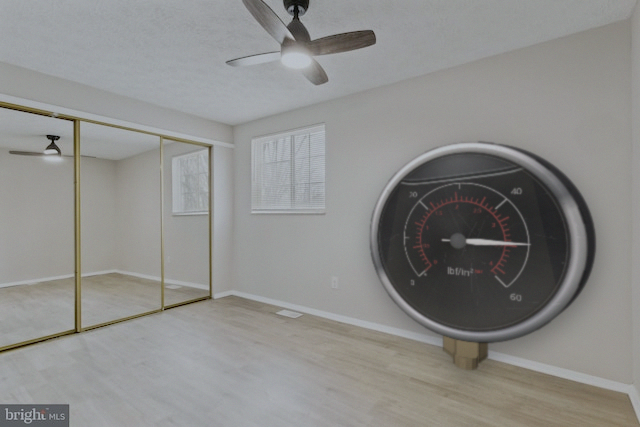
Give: 50,psi
